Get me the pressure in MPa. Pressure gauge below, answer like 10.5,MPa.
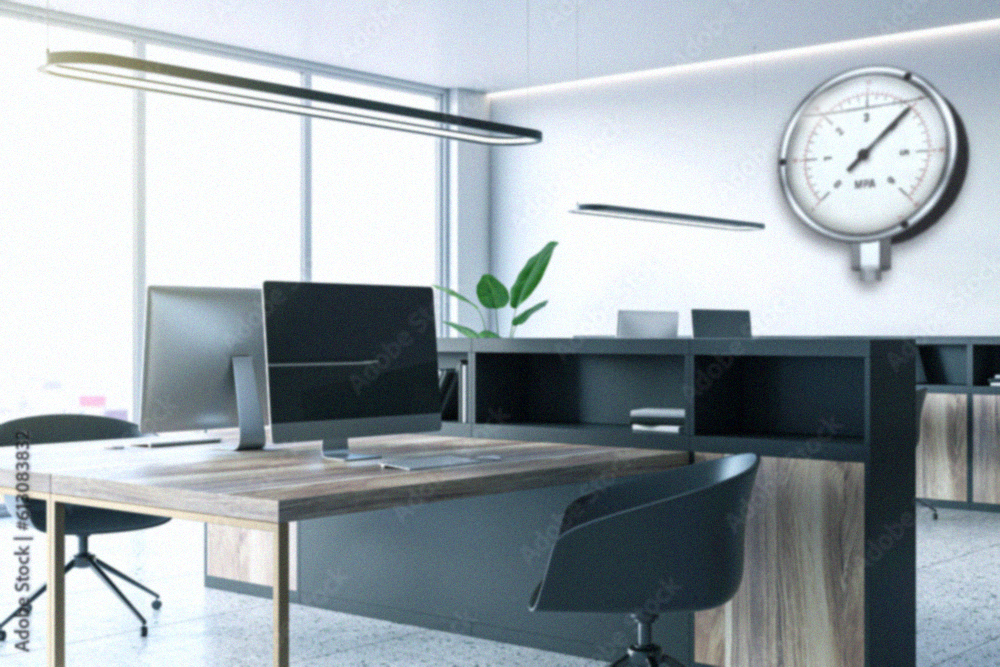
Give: 4,MPa
